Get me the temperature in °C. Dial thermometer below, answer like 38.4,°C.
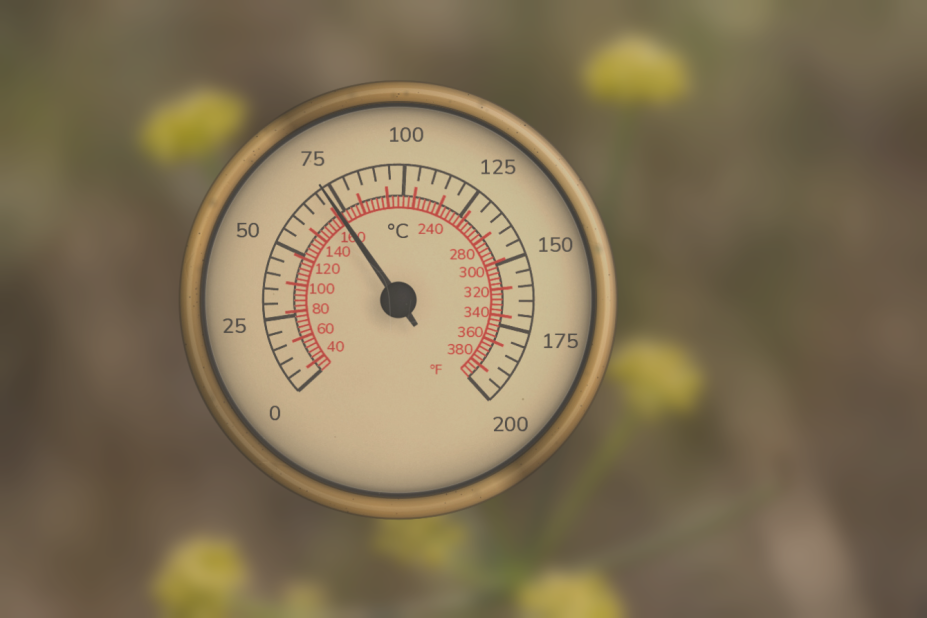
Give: 72.5,°C
